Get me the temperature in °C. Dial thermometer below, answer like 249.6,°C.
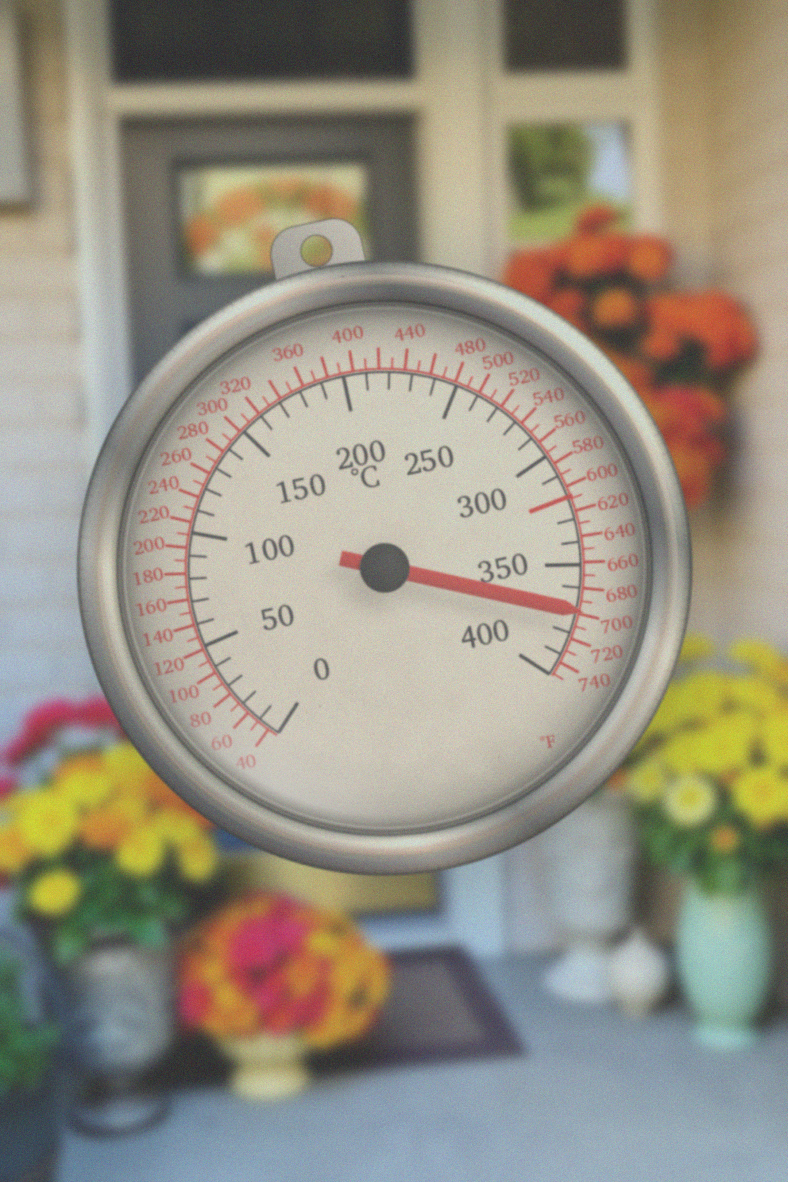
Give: 370,°C
